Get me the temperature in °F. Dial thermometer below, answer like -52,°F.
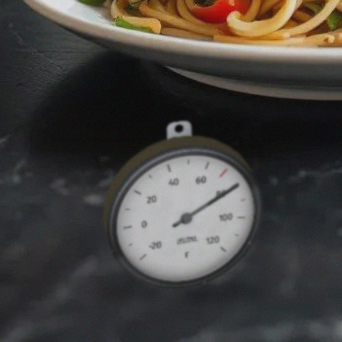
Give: 80,°F
